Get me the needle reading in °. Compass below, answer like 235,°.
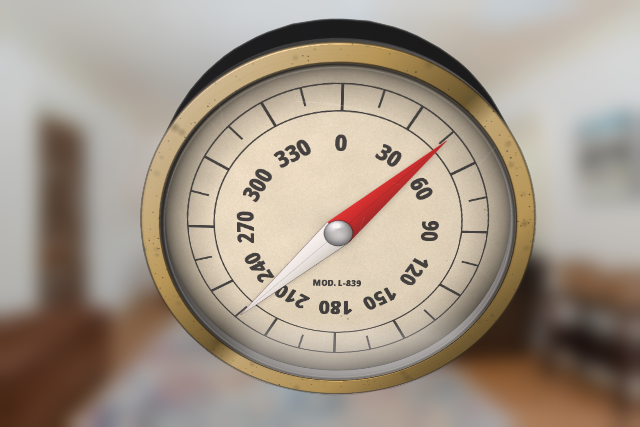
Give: 45,°
